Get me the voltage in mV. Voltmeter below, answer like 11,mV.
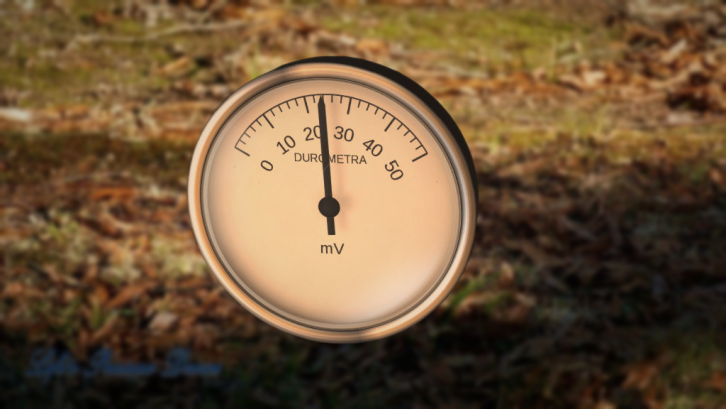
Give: 24,mV
